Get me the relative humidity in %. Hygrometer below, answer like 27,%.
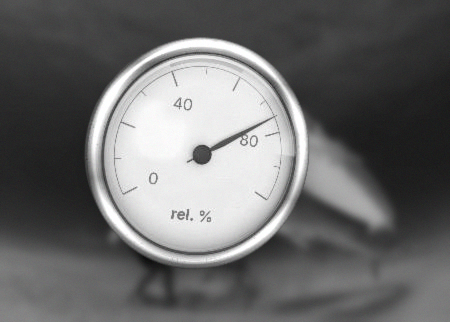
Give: 75,%
